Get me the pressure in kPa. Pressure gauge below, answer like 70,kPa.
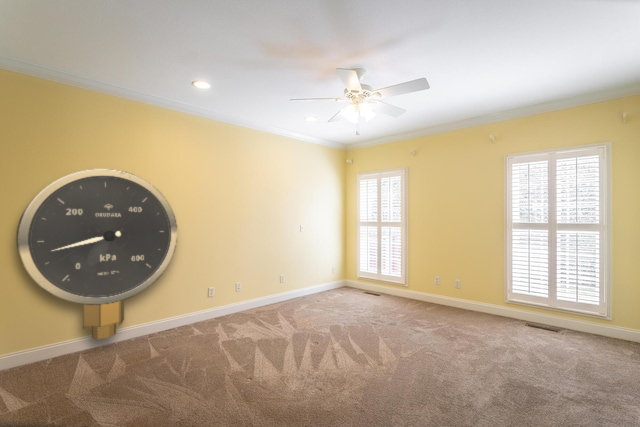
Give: 75,kPa
